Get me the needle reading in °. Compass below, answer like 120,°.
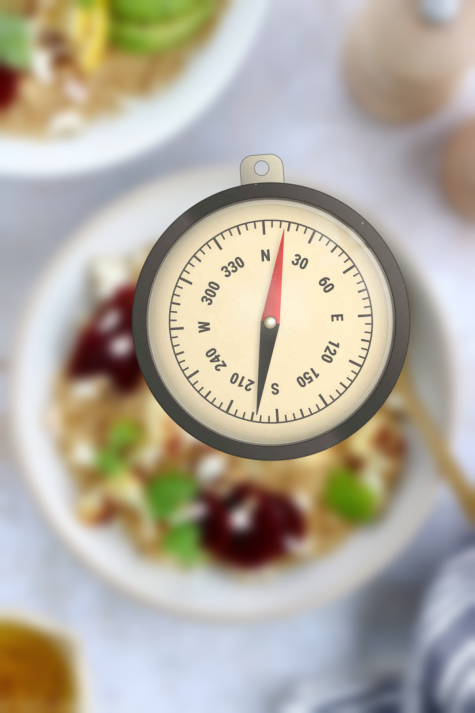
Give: 12.5,°
